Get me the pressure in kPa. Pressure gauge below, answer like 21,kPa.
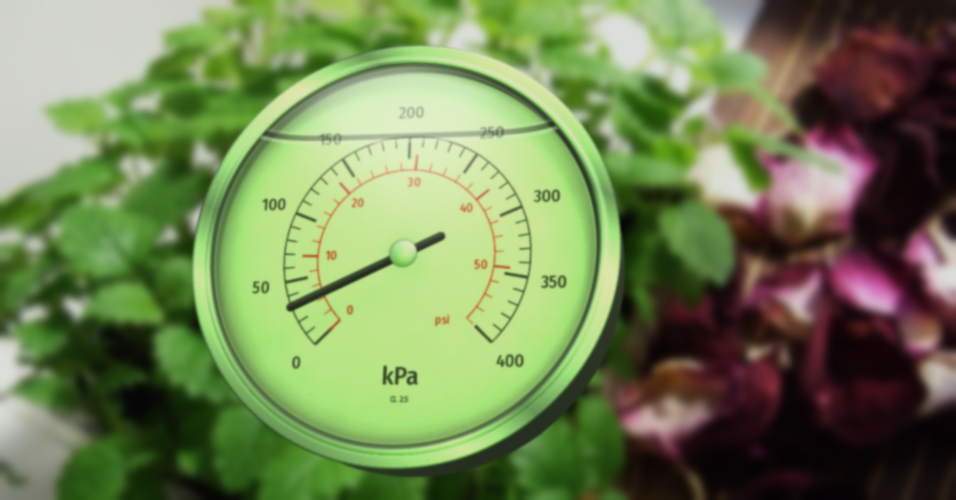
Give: 30,kPa
